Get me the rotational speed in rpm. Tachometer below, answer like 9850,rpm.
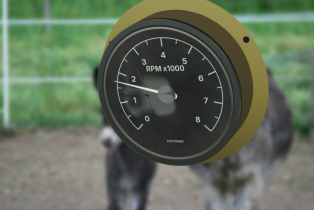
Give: 1750,rpm
